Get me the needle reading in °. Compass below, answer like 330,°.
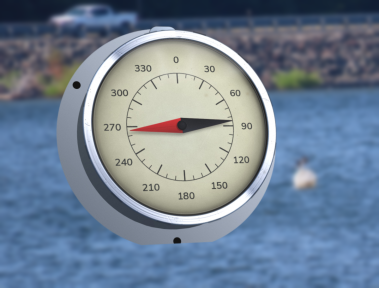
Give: 265,°
